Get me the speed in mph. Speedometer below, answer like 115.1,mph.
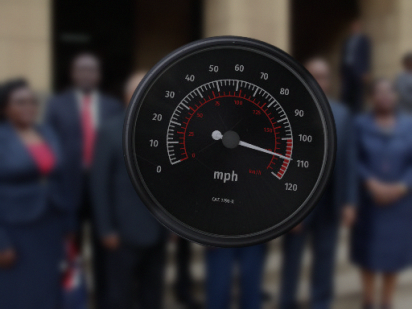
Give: 110,mph
